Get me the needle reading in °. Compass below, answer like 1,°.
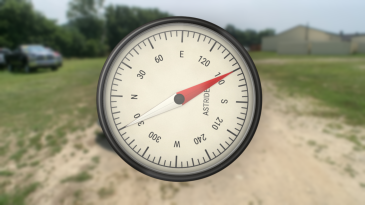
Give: 150,°
